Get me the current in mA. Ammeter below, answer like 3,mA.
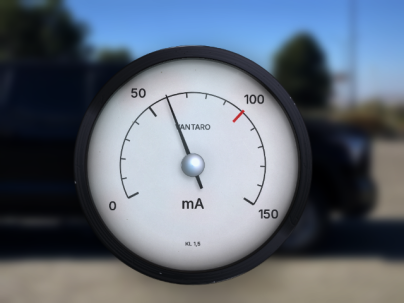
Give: 60,mA
